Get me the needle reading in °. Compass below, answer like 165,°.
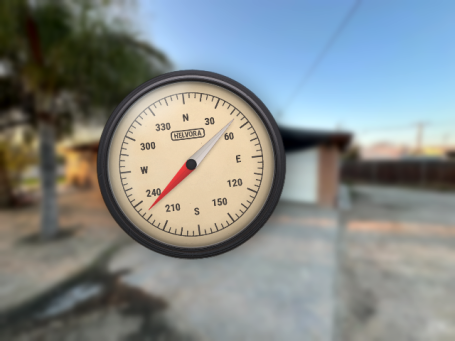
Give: 230,°
